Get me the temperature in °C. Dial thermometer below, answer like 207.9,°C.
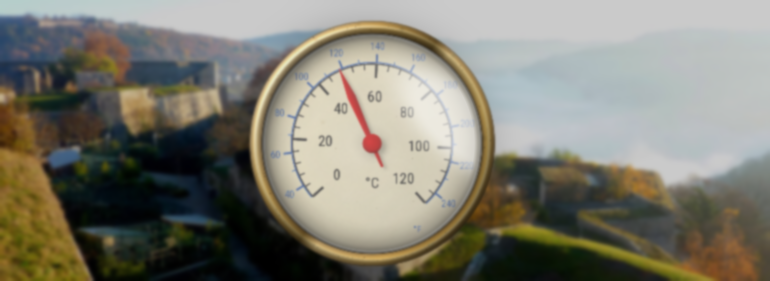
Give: 48,°C
